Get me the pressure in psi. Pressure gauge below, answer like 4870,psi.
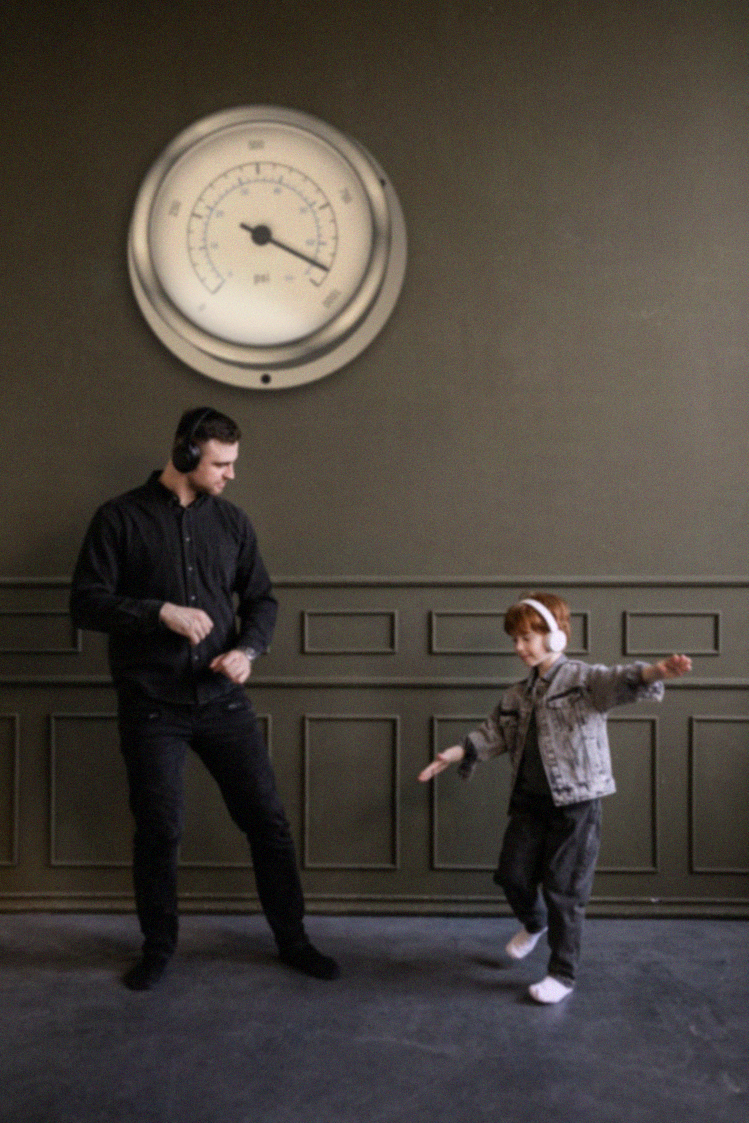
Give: 950,psi
